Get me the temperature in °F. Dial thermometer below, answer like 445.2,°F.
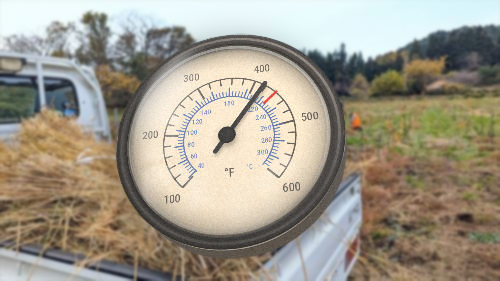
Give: 420,°F
